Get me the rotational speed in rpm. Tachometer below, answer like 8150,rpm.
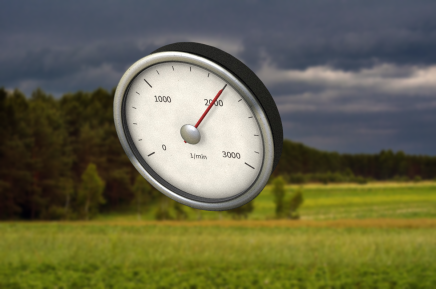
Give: 2000,rpm
